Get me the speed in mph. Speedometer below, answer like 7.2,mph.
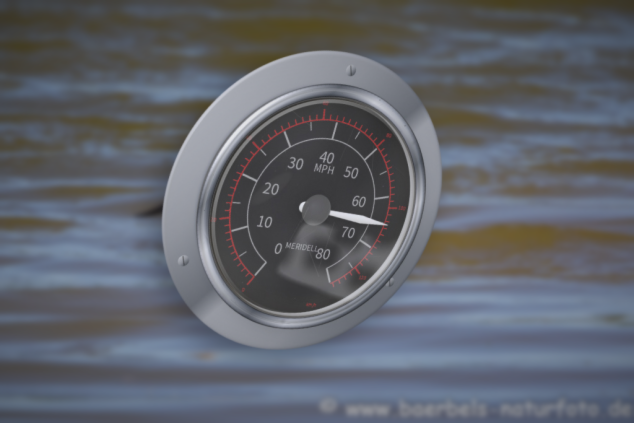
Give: 65,mph
